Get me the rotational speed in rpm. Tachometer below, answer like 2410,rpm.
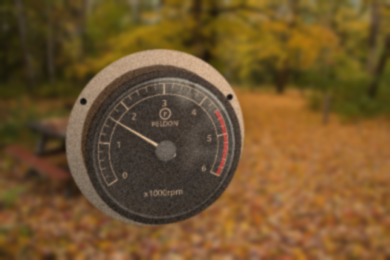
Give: 1600,rpm
